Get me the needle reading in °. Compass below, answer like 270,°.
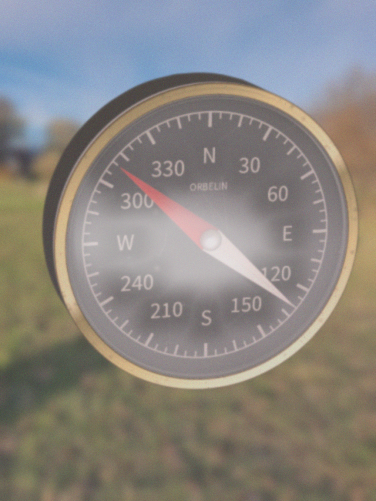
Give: 310,°
